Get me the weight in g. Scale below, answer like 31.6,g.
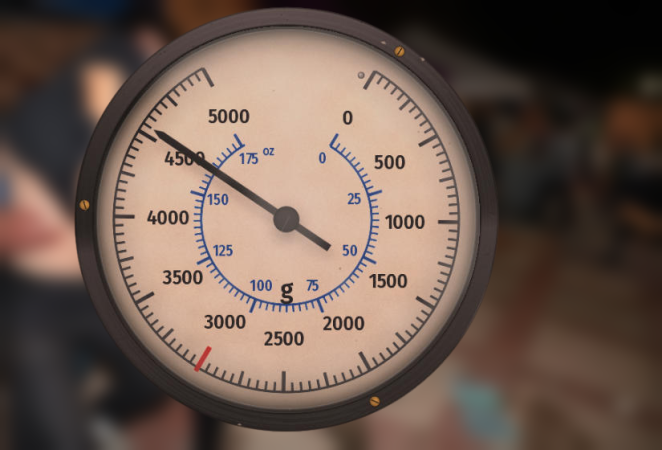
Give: 4550,g
